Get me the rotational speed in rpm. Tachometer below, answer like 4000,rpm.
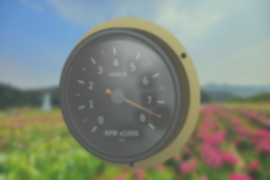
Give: 7500,rpm
